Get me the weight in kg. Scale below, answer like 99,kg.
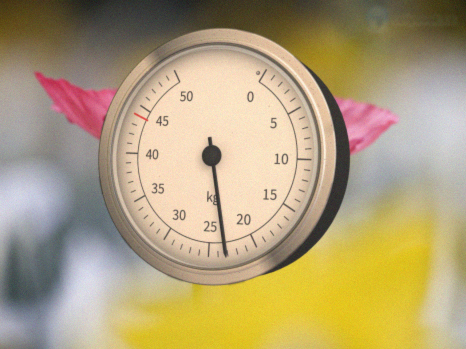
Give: 23,kg
